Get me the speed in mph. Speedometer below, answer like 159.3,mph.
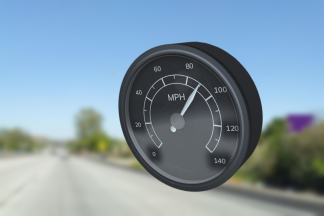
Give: 90,mph
